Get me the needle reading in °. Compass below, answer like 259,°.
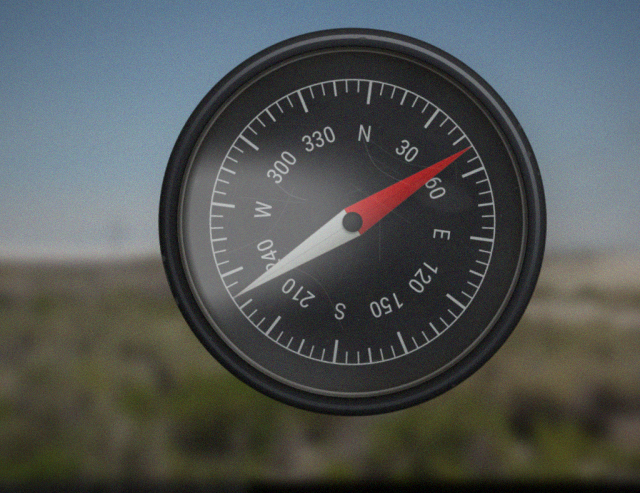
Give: 50,°
